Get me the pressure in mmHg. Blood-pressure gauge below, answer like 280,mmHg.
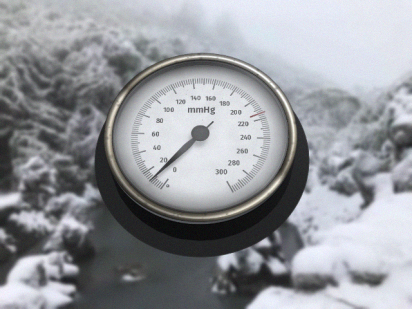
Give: 10,mmHg
